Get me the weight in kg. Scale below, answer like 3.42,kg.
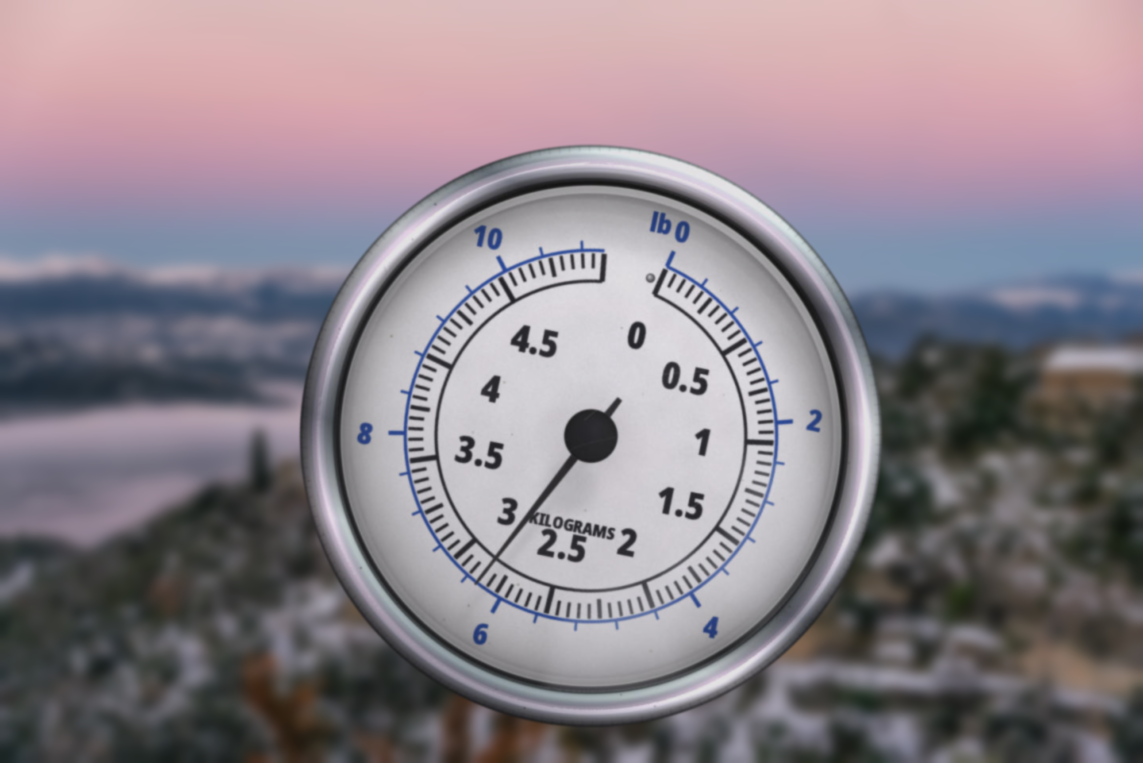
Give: 2.85,kg
